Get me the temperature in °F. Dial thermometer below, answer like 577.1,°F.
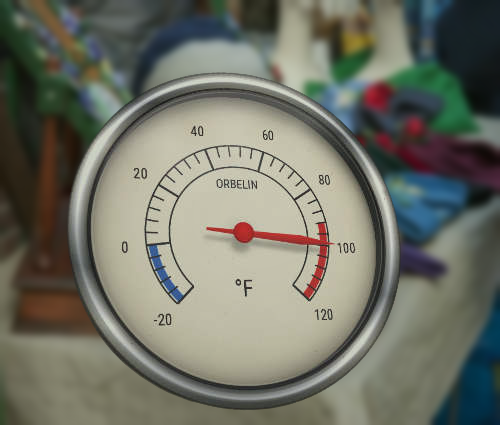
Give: 100,°F
